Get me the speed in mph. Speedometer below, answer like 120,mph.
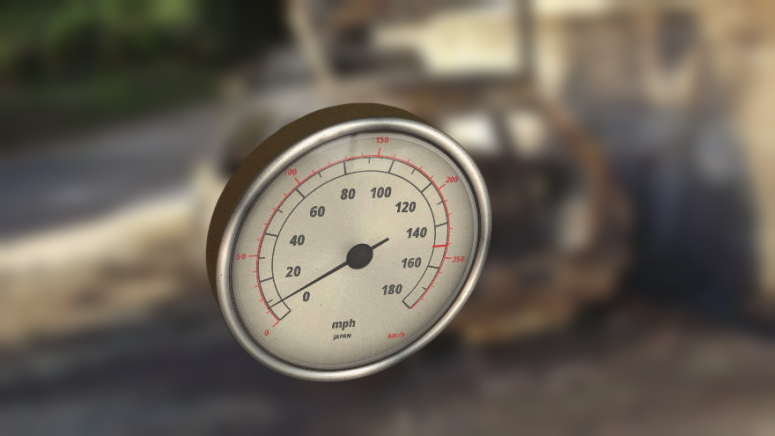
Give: 10,mph
